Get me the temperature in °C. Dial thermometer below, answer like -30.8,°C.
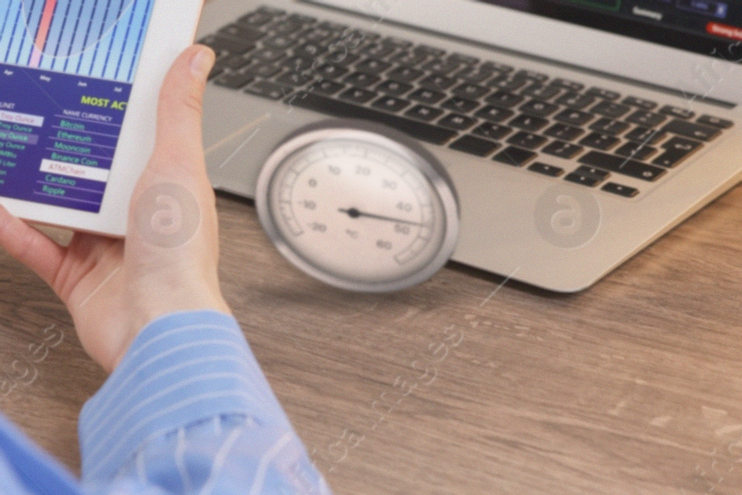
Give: 45,°C
